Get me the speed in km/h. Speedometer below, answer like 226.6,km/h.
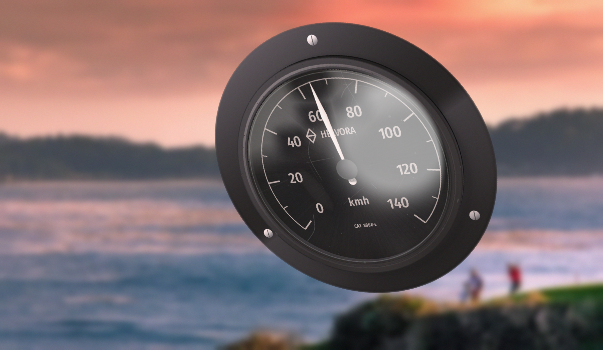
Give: 65,km/h
